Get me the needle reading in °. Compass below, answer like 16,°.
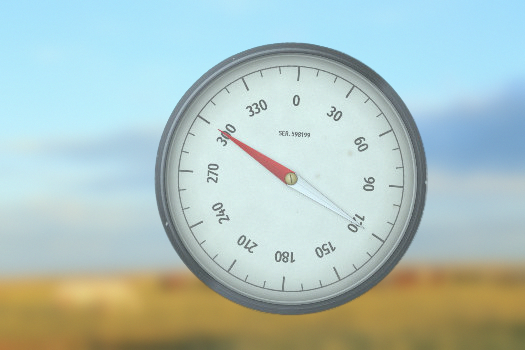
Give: 300,°
